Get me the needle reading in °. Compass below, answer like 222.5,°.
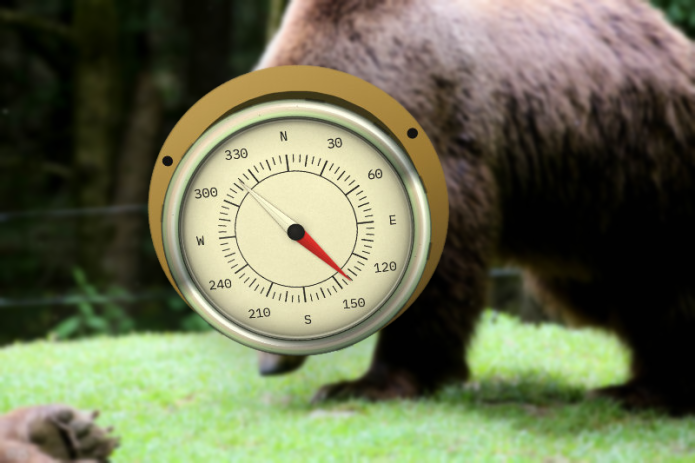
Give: 140,°
